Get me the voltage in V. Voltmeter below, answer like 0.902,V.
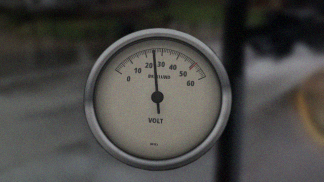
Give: 25,V
